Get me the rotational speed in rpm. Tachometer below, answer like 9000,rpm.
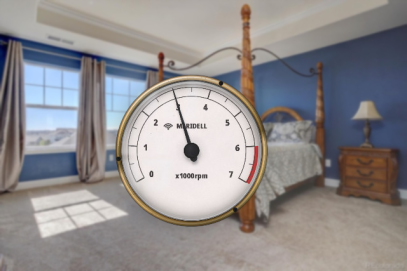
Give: 3000,rpm
